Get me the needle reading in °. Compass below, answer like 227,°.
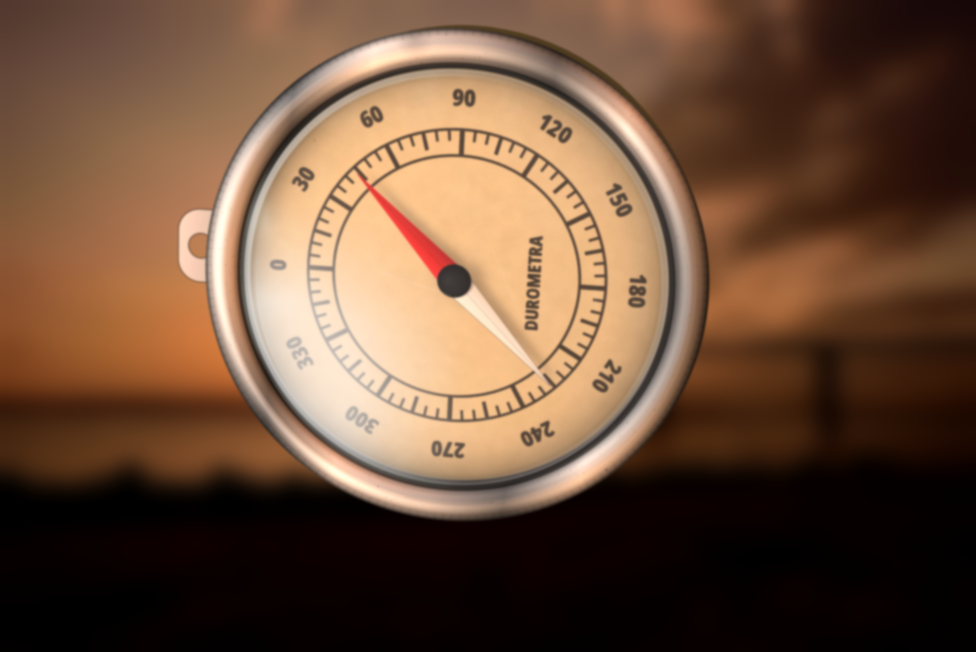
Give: 45,°
